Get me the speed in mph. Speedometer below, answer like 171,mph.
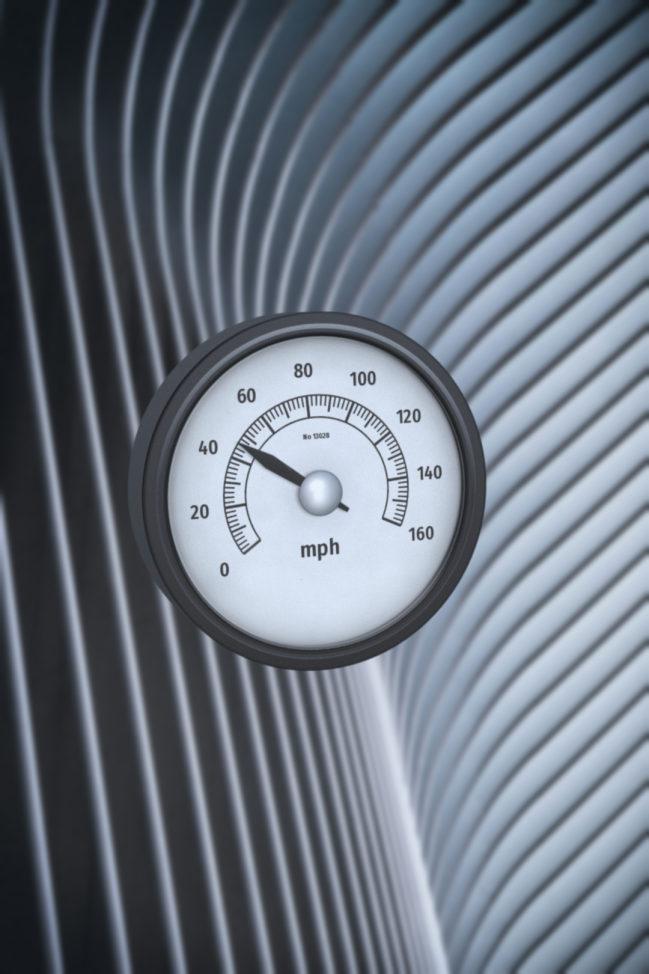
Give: 46,mph
